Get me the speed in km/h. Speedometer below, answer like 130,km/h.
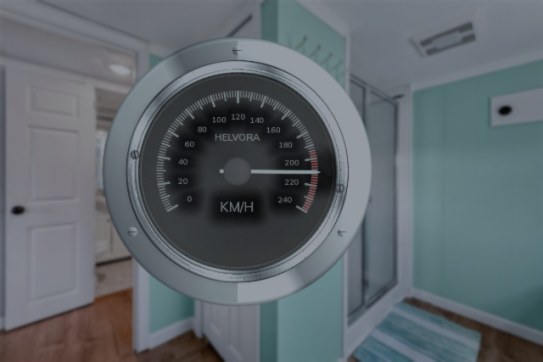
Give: 210,km/h
